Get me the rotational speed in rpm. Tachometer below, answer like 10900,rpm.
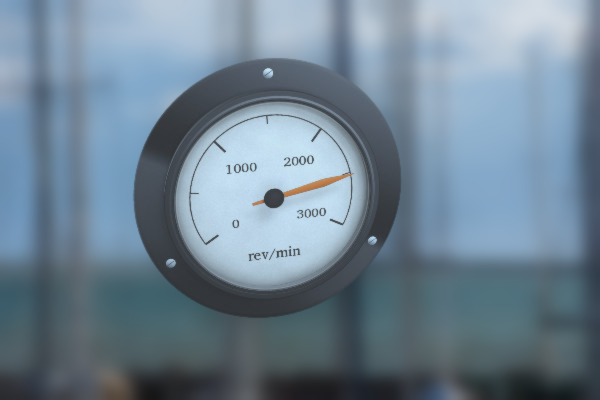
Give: 2500,rpm
